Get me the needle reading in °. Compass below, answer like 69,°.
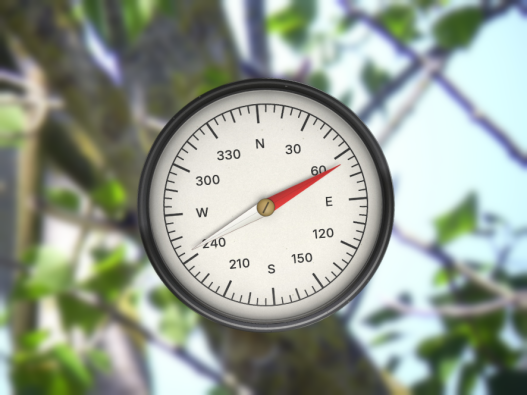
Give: 65,°
